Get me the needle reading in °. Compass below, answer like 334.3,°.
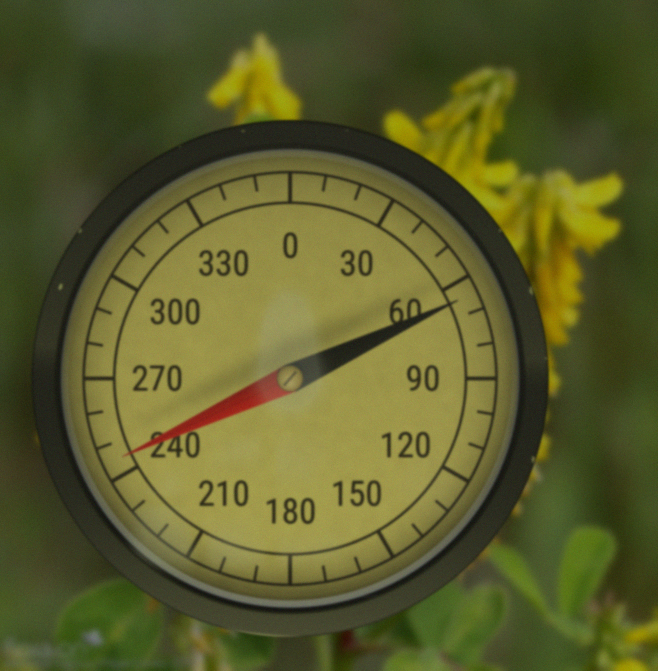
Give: 245,°
